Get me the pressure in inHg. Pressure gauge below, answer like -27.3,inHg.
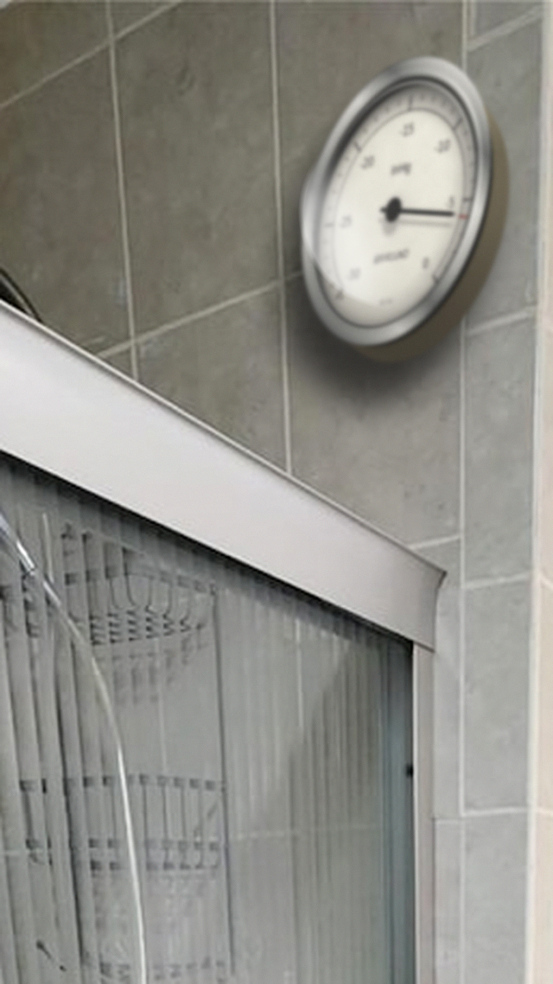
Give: -4,inHg
